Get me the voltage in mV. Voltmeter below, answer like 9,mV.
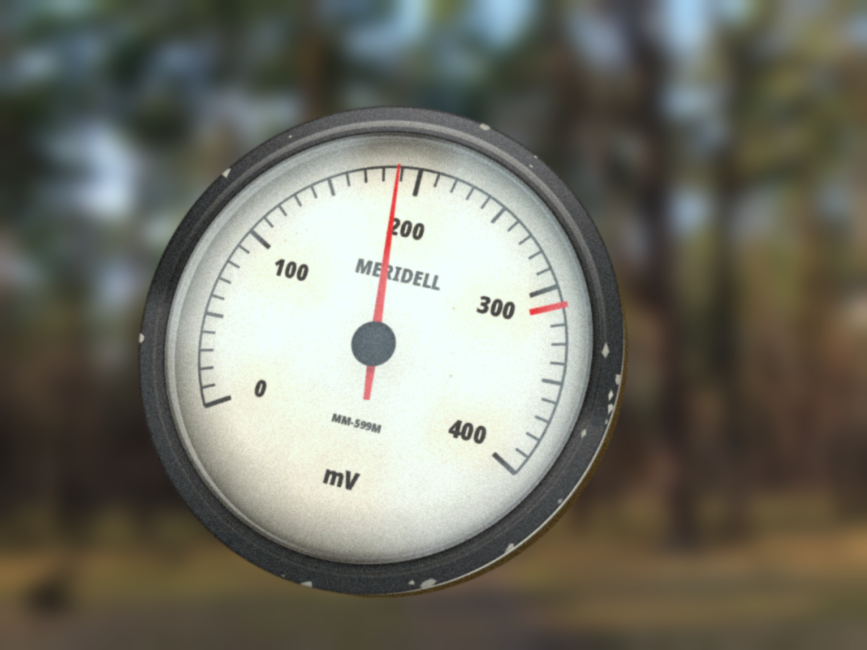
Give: 190,mV
